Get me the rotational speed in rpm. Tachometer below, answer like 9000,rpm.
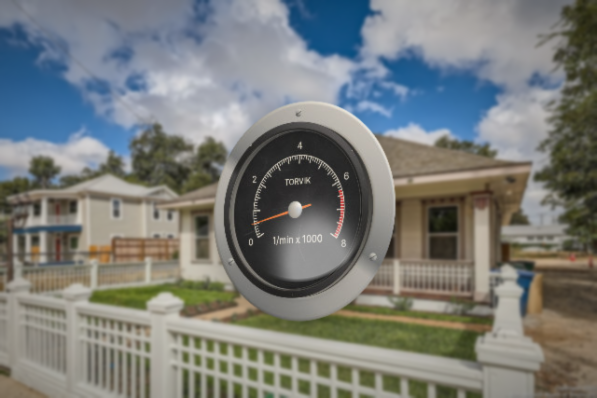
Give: 500,rpm
